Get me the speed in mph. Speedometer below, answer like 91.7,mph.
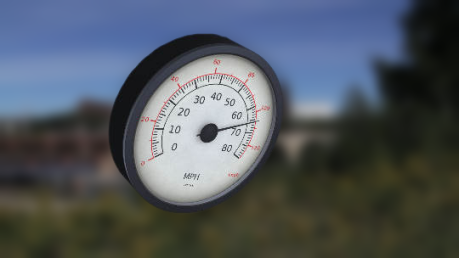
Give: 65,mph
